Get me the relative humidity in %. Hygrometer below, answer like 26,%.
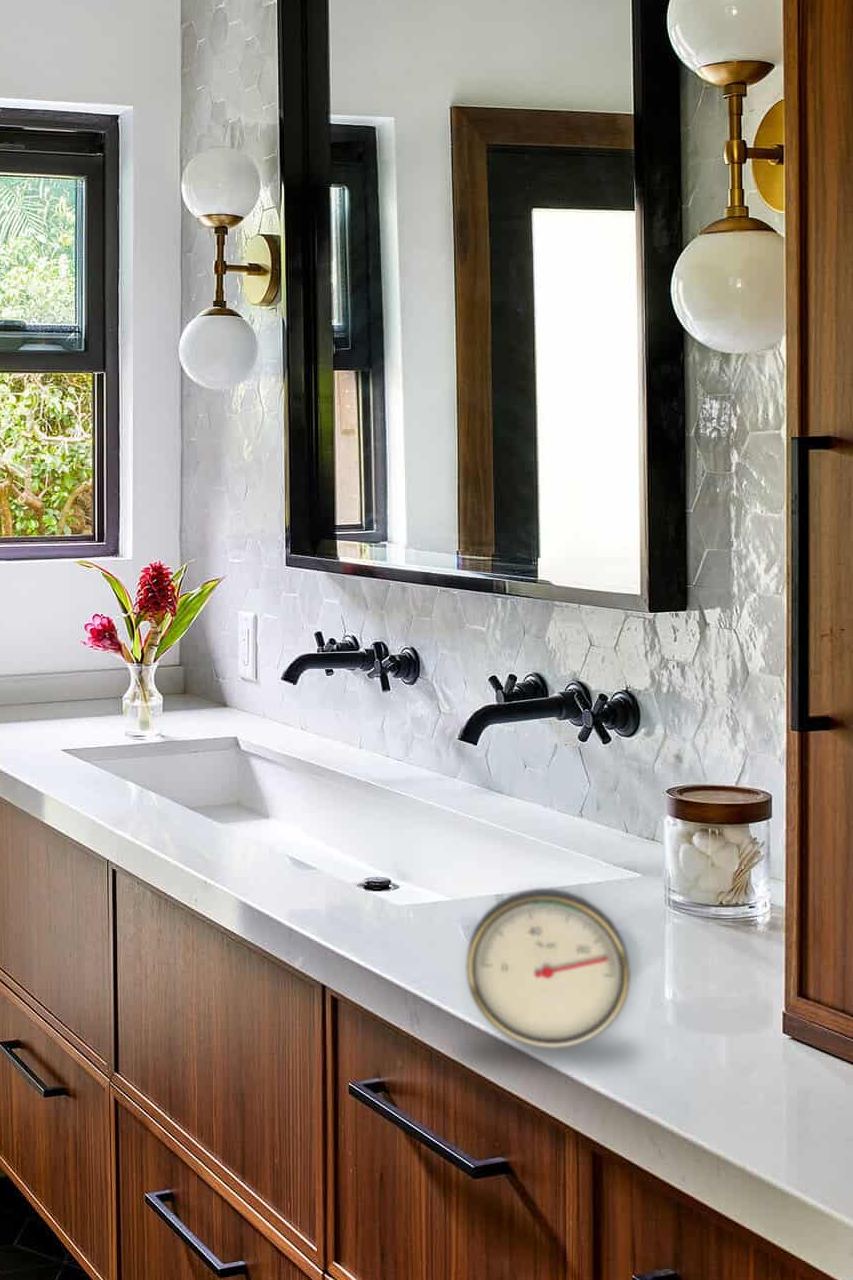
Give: 90,%
